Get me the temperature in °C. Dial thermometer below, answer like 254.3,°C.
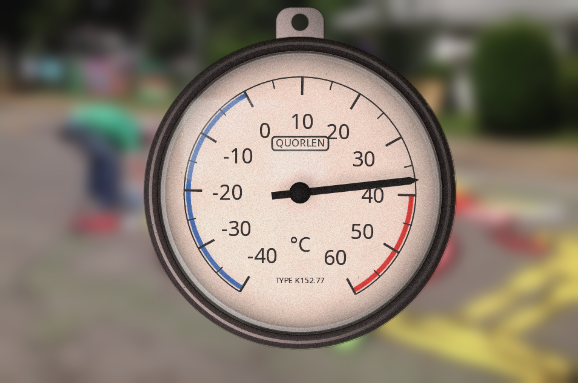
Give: 37.5,°C
